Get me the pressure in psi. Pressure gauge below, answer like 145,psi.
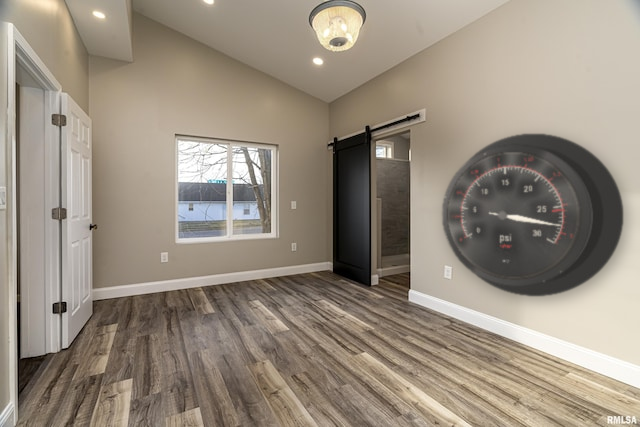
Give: 27.5,psi
